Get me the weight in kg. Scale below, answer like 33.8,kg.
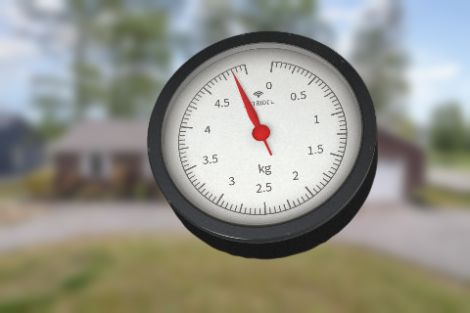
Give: 4.85,kg
